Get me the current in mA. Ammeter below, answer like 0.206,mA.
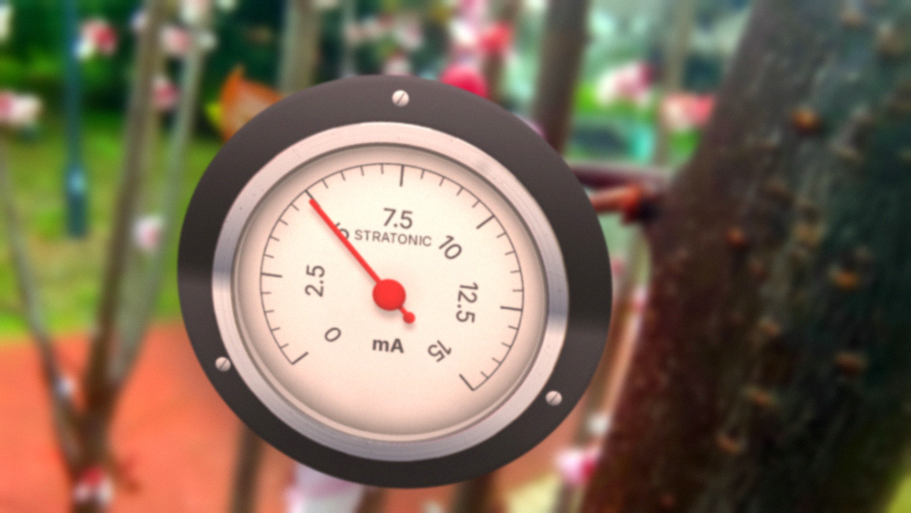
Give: 5,mA
